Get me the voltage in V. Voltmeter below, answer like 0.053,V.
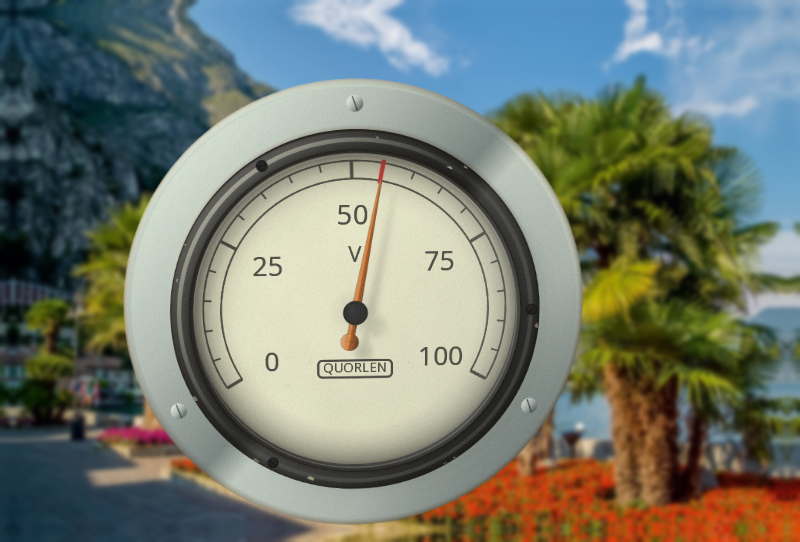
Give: 55,V
